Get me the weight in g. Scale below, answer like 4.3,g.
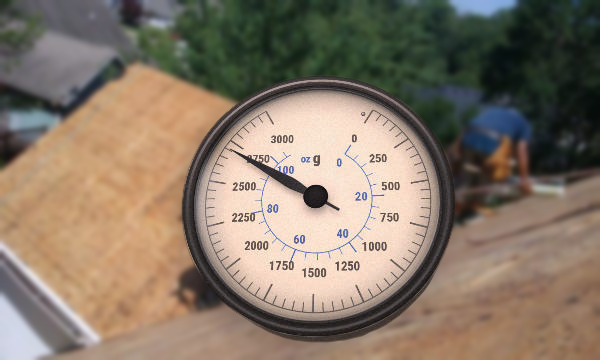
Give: 2700,g
